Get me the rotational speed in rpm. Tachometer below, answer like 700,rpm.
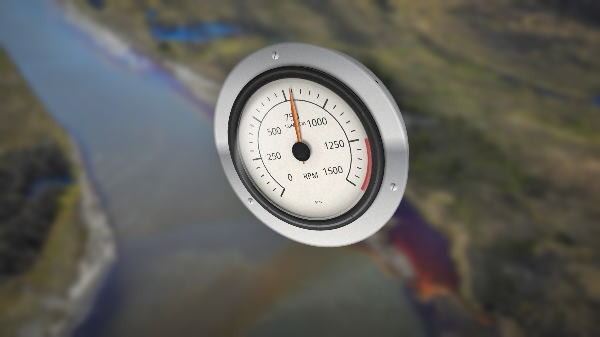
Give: 800,rpm
